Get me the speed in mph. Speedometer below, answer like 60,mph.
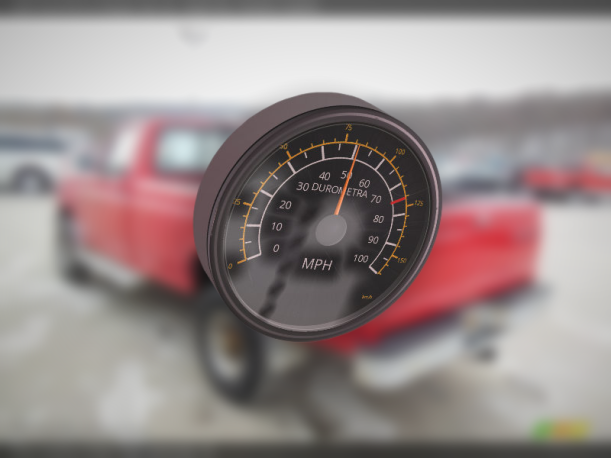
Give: 50,mph
